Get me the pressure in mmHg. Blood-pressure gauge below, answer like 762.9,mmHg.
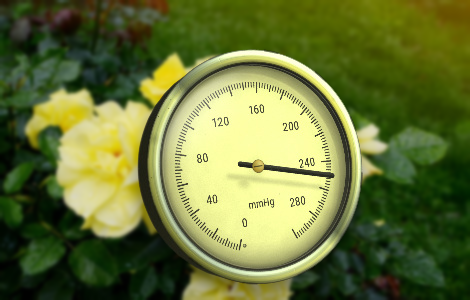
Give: 250,mmHg
